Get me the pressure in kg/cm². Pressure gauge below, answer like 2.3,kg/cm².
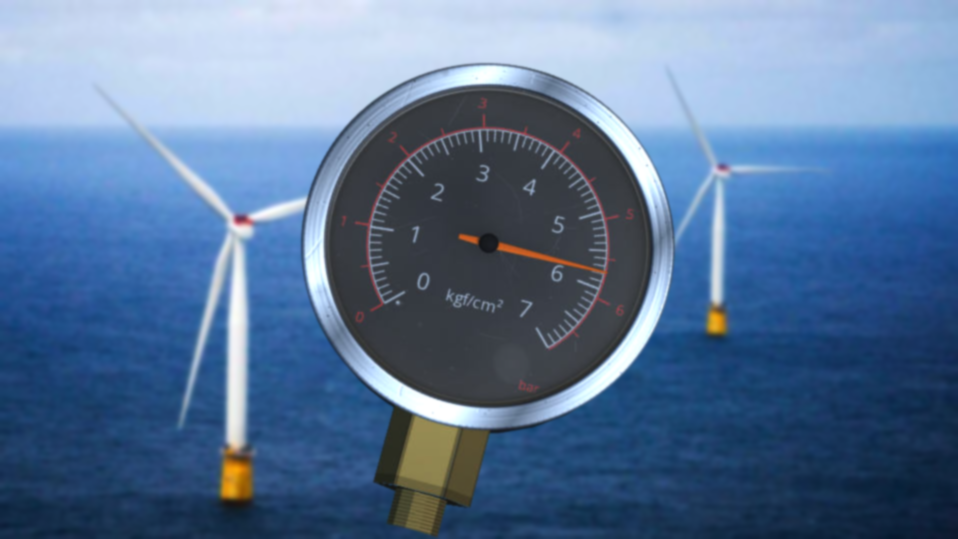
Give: 5.8,kg/cm²
